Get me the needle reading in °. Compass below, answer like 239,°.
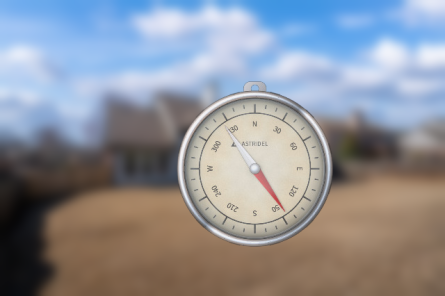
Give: 145,°
